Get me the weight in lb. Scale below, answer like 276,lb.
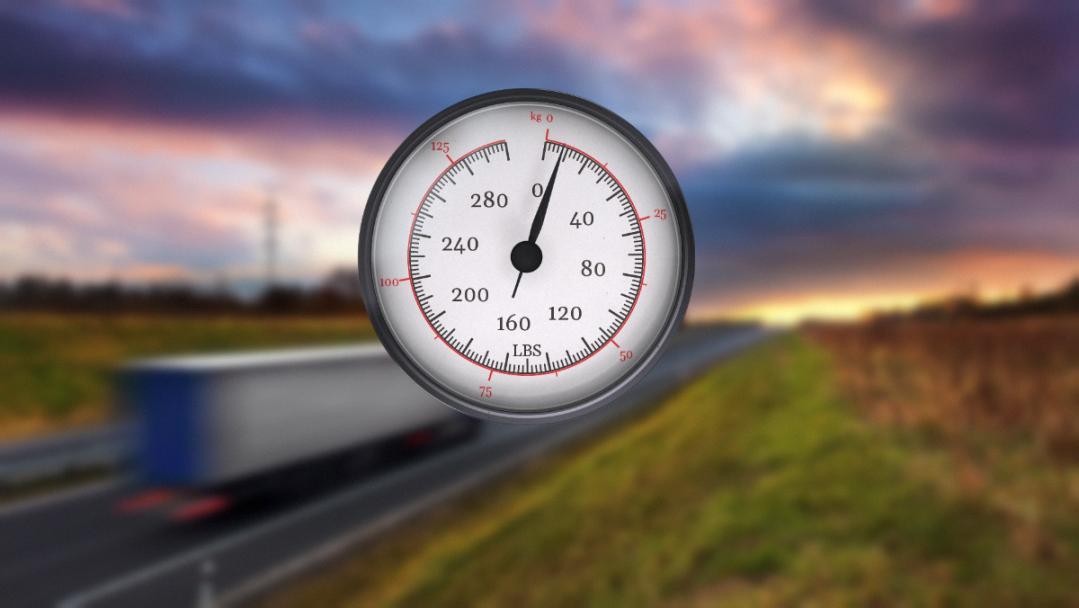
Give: 8,lb
